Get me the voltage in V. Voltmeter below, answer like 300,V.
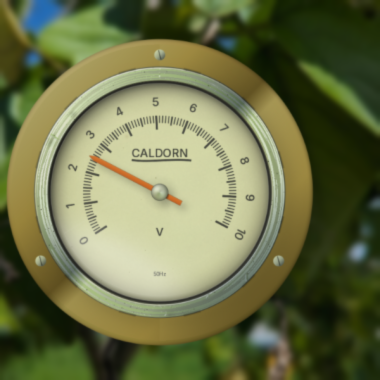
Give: 2.5,V
